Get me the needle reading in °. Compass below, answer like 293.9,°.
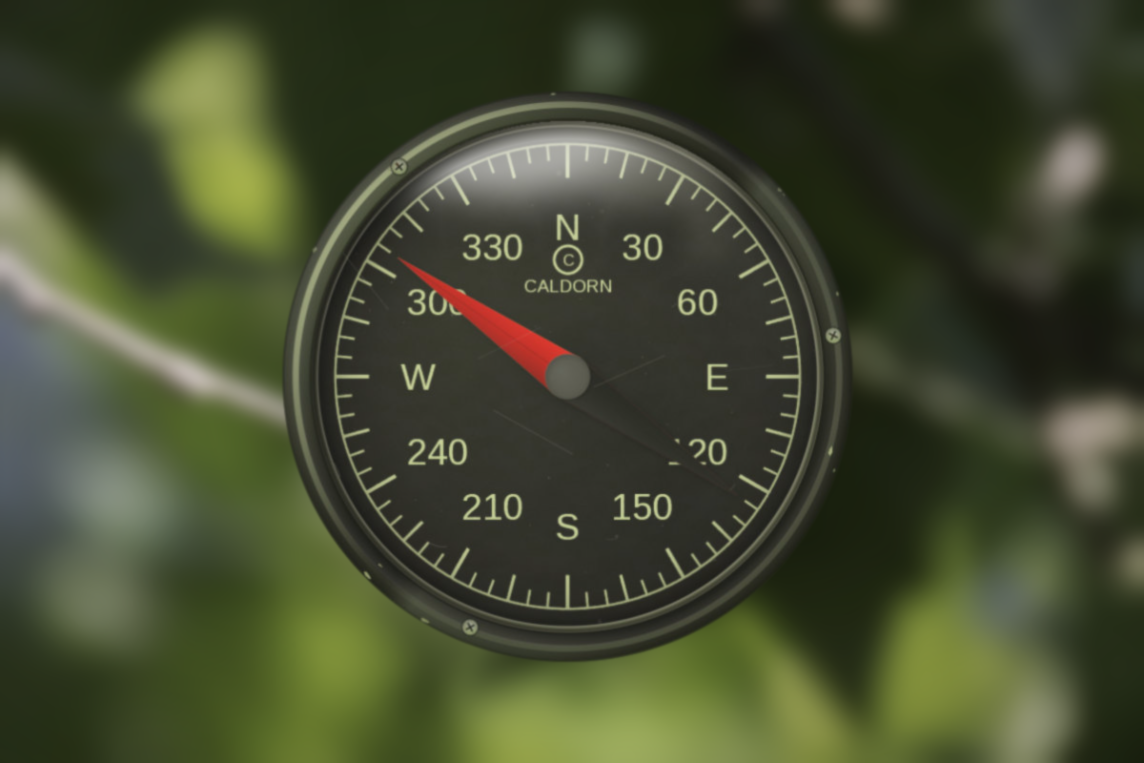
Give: 305,°
